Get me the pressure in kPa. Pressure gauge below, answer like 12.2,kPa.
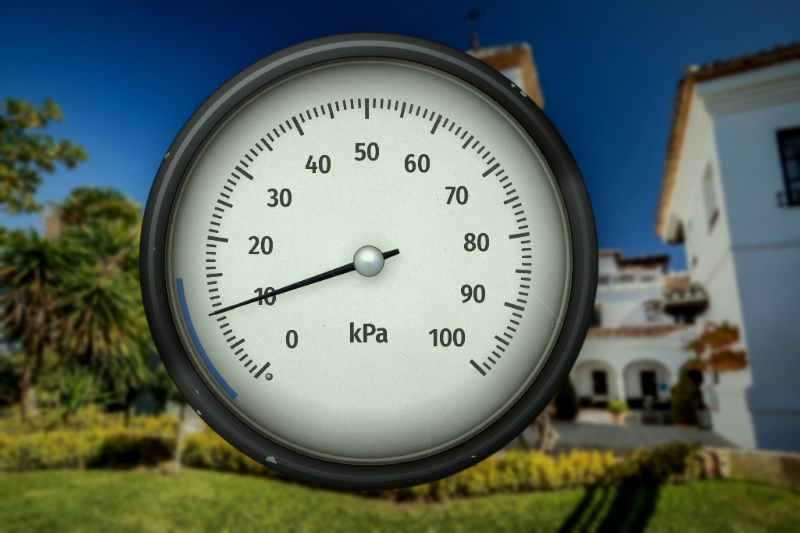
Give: 10,kPa
